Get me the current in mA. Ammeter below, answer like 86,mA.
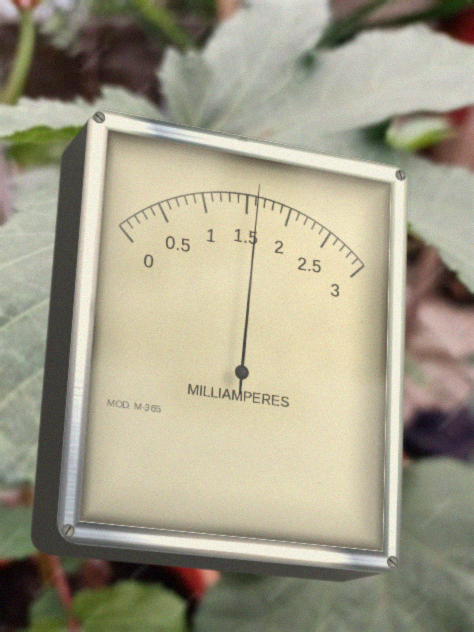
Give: 1.6,mA
